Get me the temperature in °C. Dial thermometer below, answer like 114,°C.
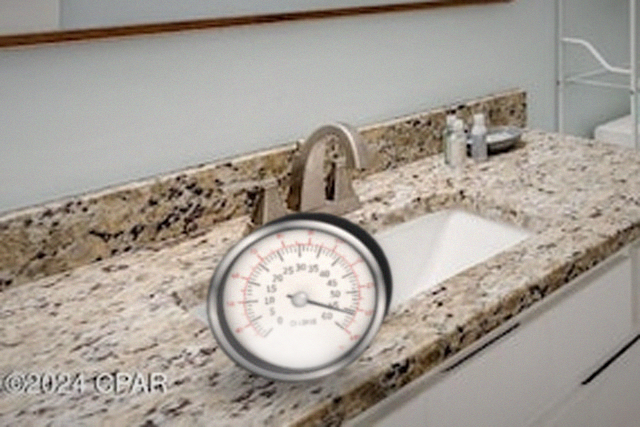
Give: 55,°C
